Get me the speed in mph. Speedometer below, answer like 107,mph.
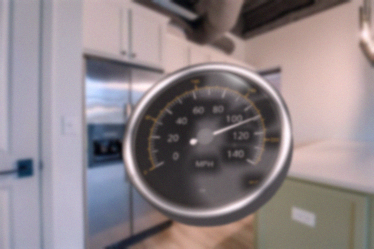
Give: 110,mph
